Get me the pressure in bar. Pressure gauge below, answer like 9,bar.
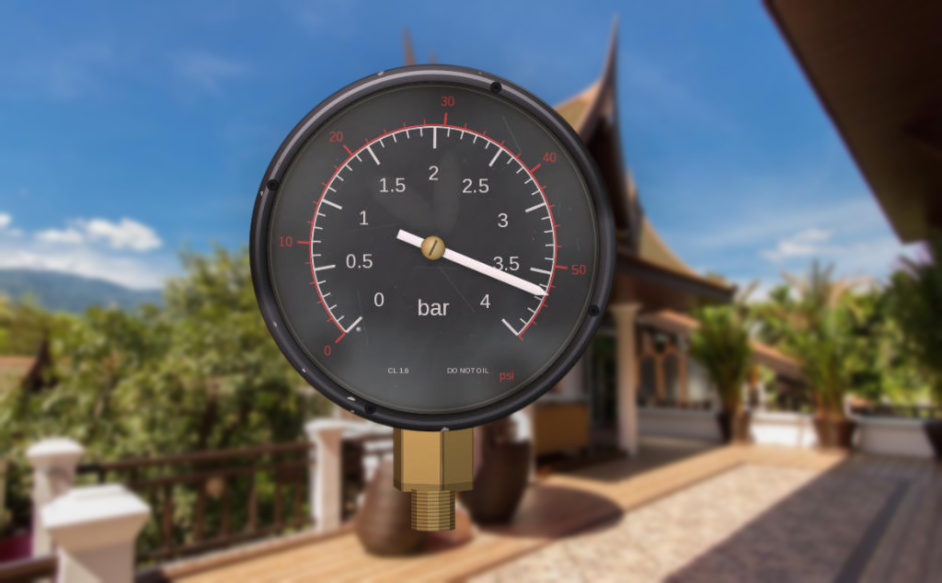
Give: 3.65,bar
